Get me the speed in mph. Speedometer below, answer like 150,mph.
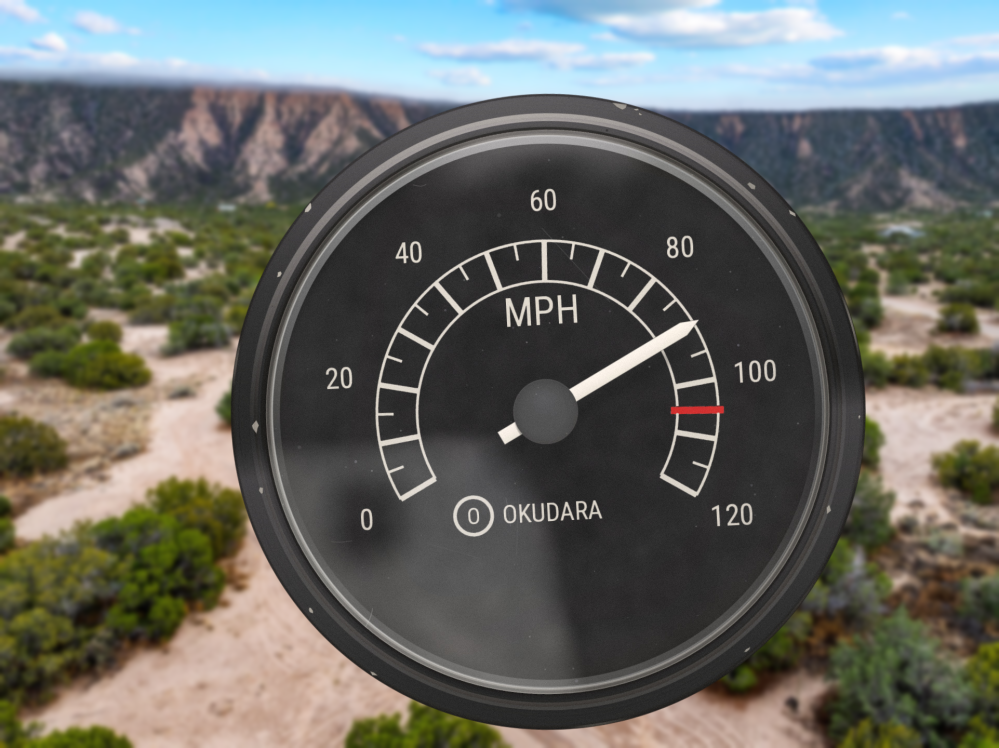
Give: 90,mph
